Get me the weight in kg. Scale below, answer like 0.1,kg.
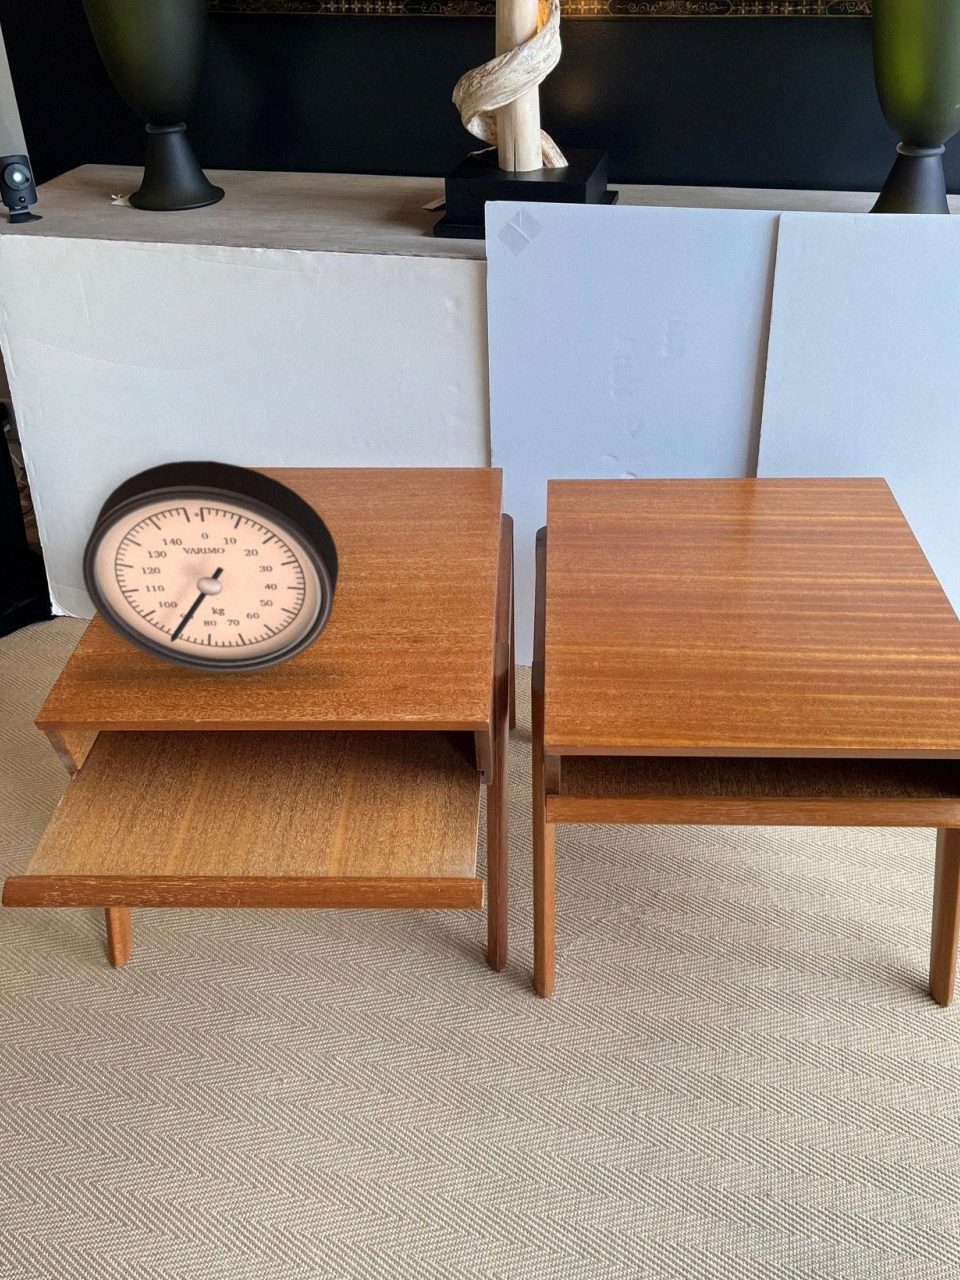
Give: 90,kg
